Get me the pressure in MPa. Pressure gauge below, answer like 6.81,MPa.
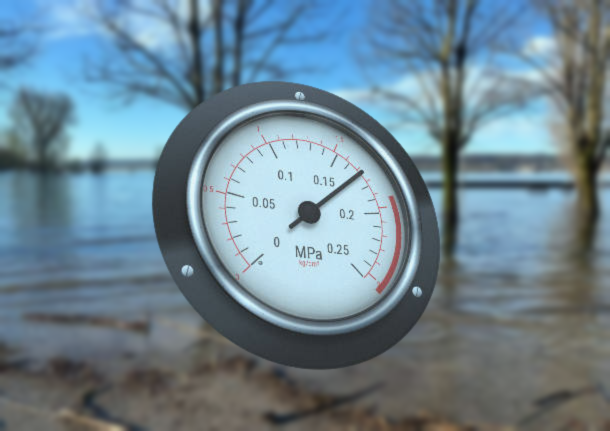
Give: 0.17,MPa
